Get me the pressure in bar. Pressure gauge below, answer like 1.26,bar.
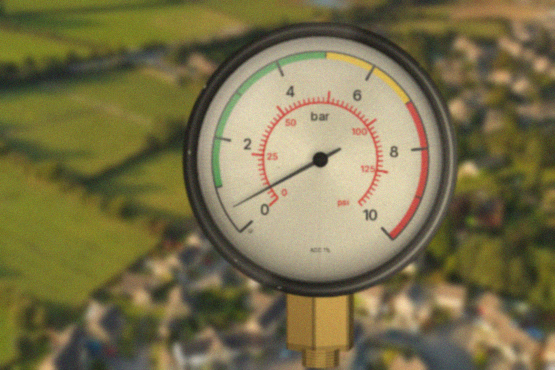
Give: 0.5,bar
